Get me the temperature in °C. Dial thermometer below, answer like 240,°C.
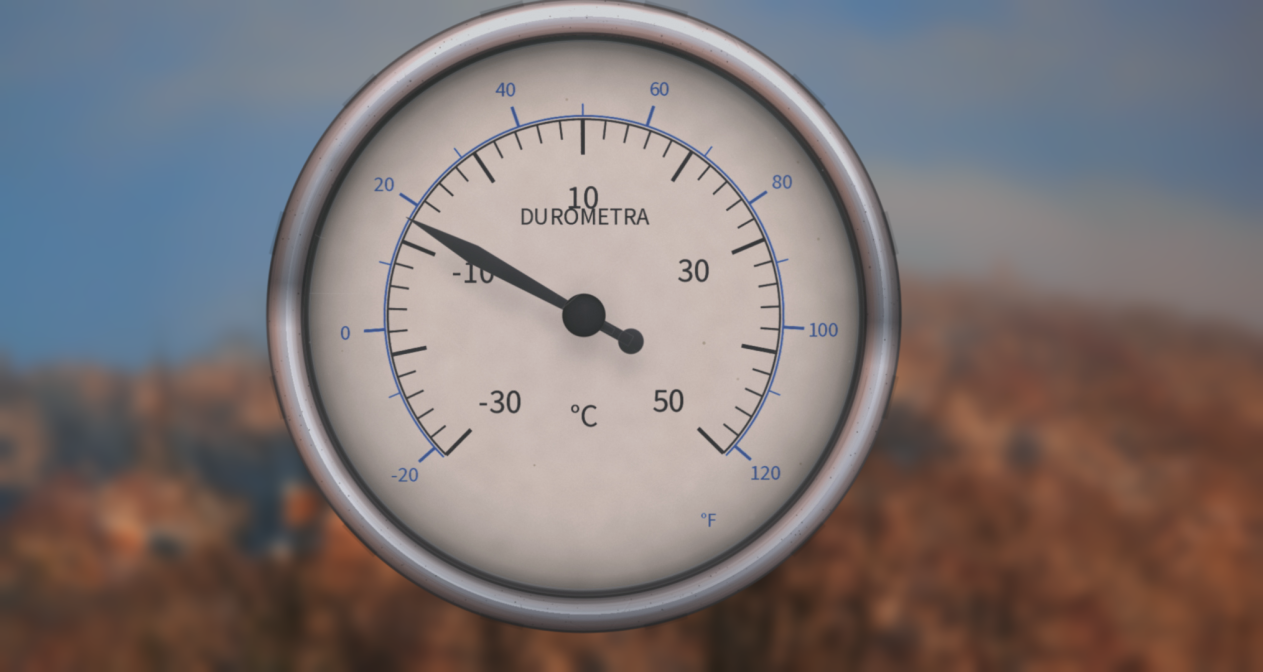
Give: -8,°C
